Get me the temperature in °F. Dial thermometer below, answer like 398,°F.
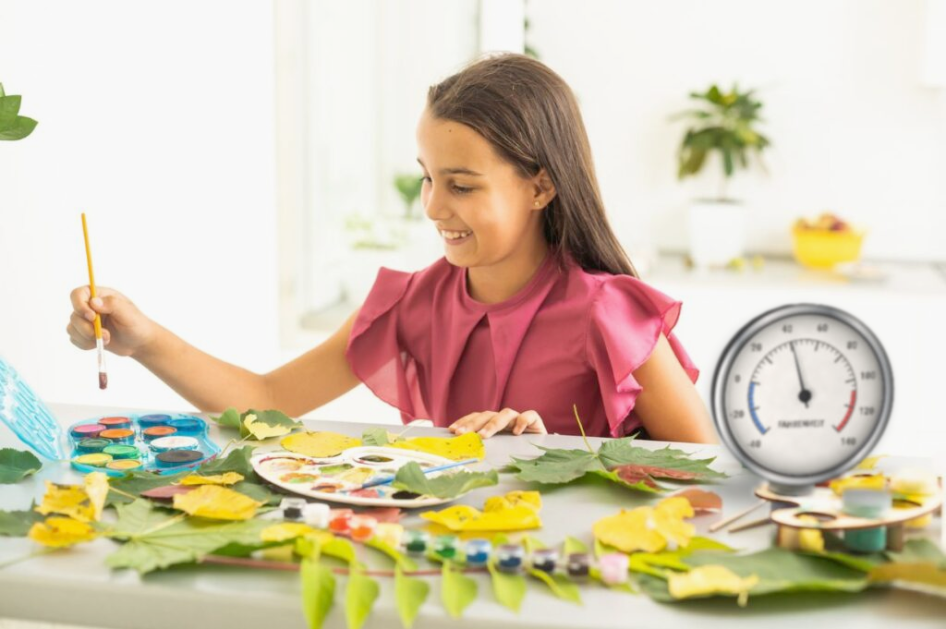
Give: 40,°F
